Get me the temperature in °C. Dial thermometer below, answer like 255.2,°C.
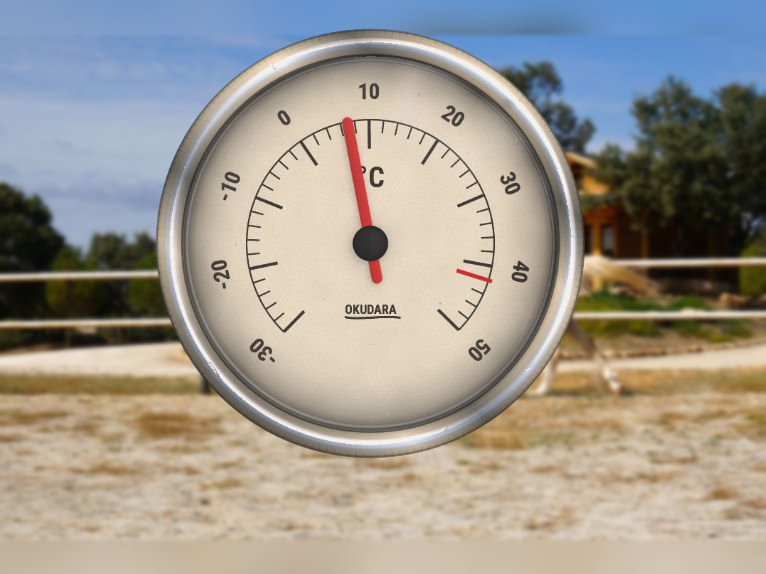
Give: 7,°C
